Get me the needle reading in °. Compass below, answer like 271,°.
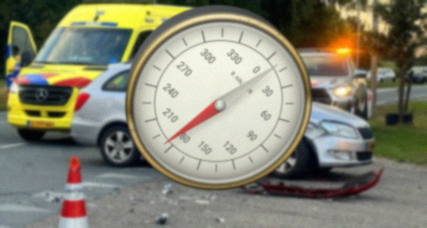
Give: 187.5,°
